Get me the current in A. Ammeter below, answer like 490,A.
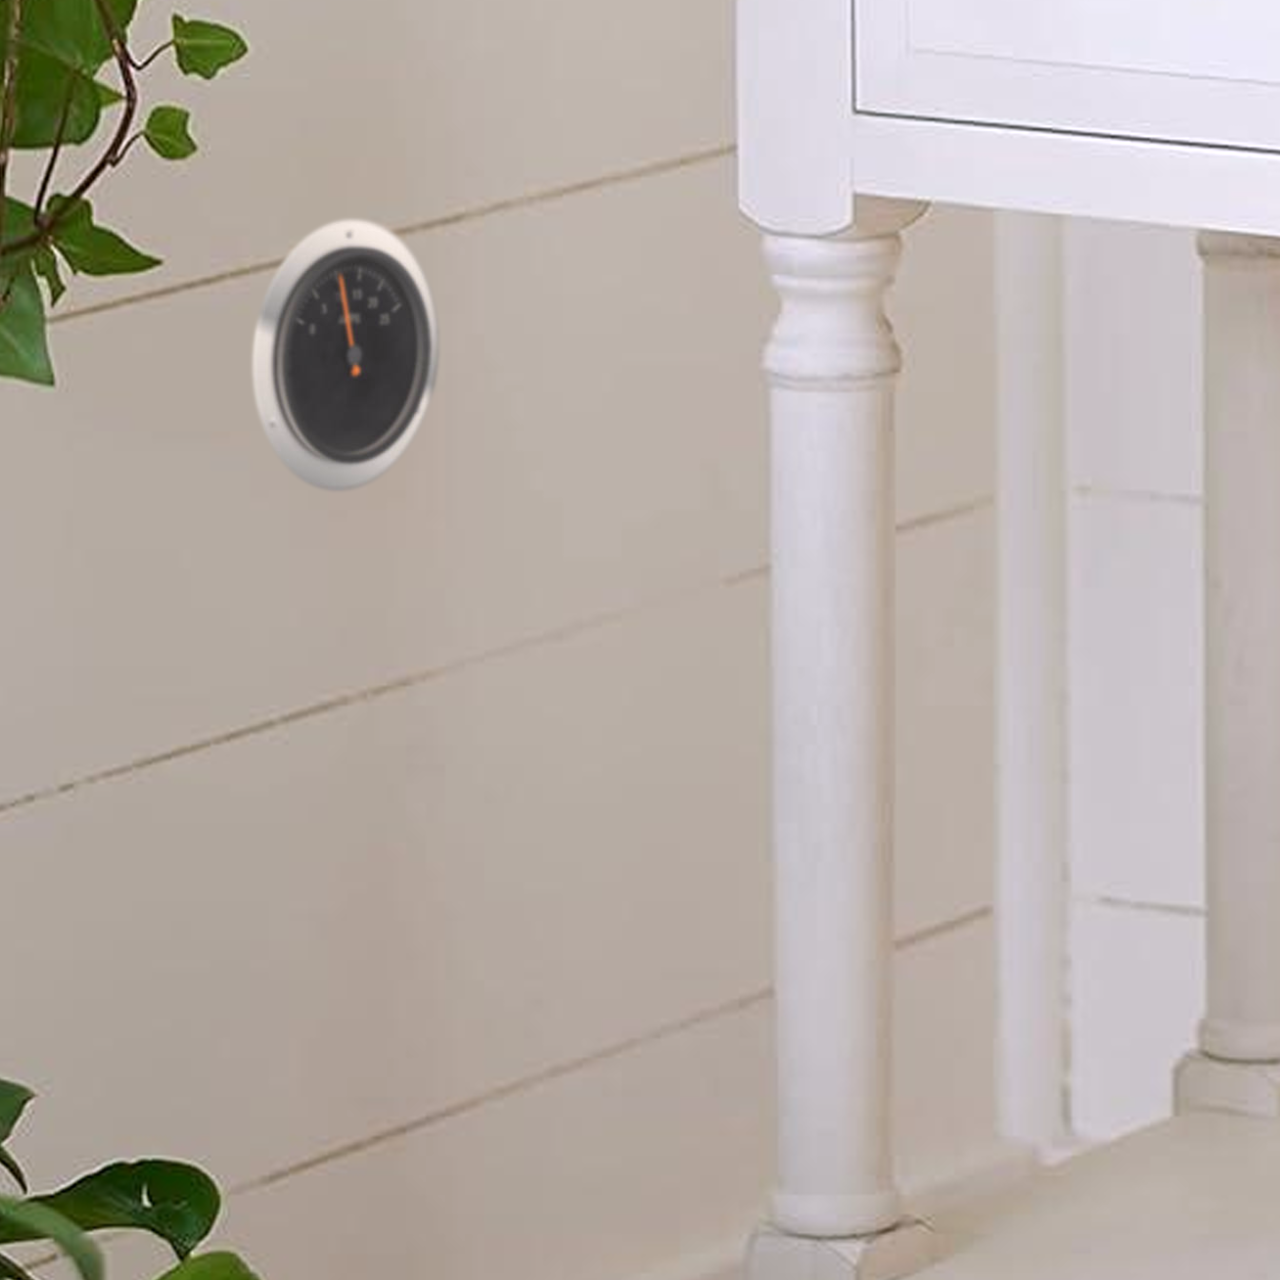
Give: 10,A
